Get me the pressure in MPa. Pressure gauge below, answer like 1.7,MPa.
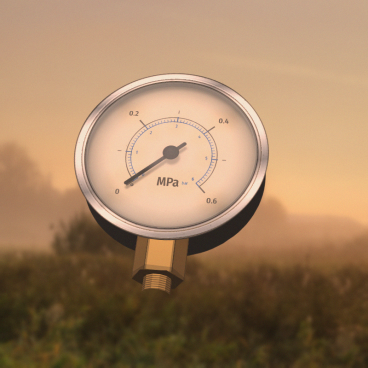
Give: 0,MPa
